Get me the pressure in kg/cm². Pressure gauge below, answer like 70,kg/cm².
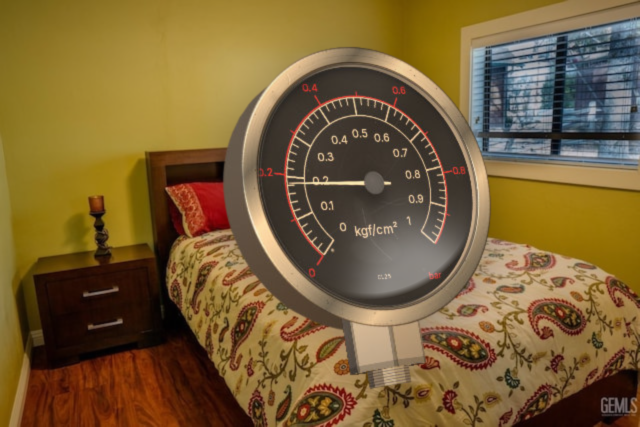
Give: 0.18,kg/cm²
